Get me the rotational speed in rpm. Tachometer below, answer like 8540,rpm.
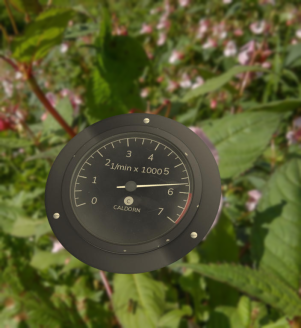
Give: 5750,rpm
